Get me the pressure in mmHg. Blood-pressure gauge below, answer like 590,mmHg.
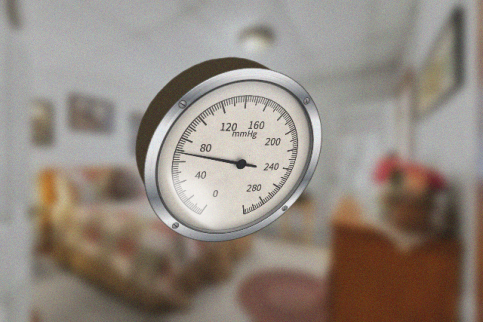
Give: 70,mmHg
